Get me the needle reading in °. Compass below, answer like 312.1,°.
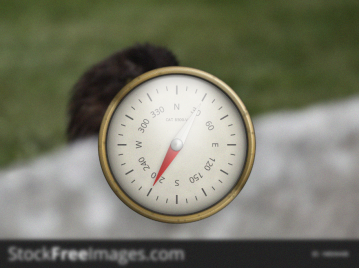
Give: 210,°
